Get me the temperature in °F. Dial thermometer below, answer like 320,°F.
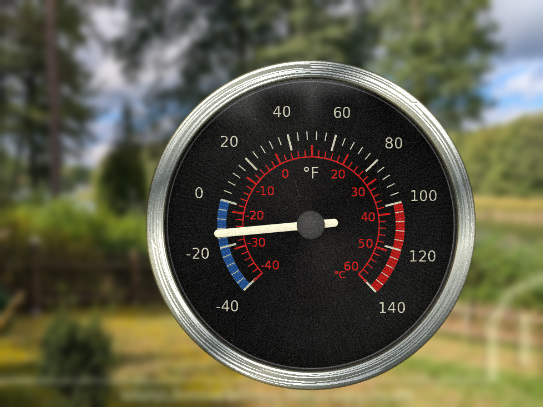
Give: -14,°F
